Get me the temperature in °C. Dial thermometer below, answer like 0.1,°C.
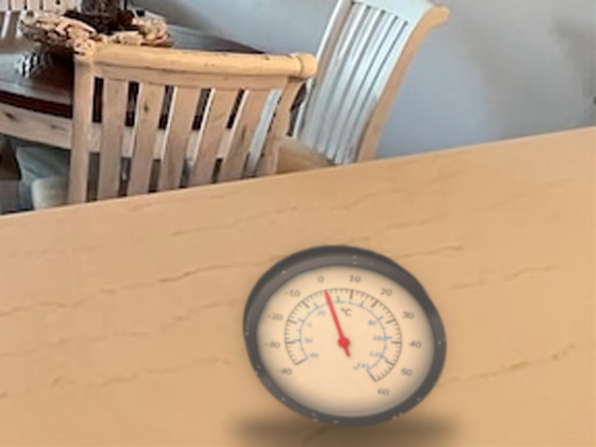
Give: 0,°C
